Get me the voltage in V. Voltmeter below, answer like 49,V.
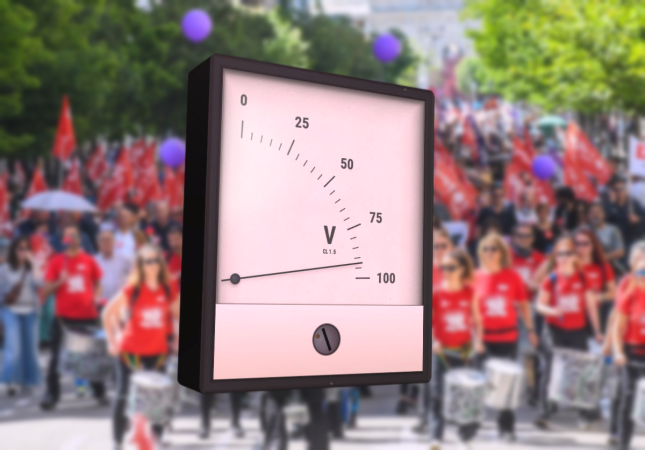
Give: 92.5,V
